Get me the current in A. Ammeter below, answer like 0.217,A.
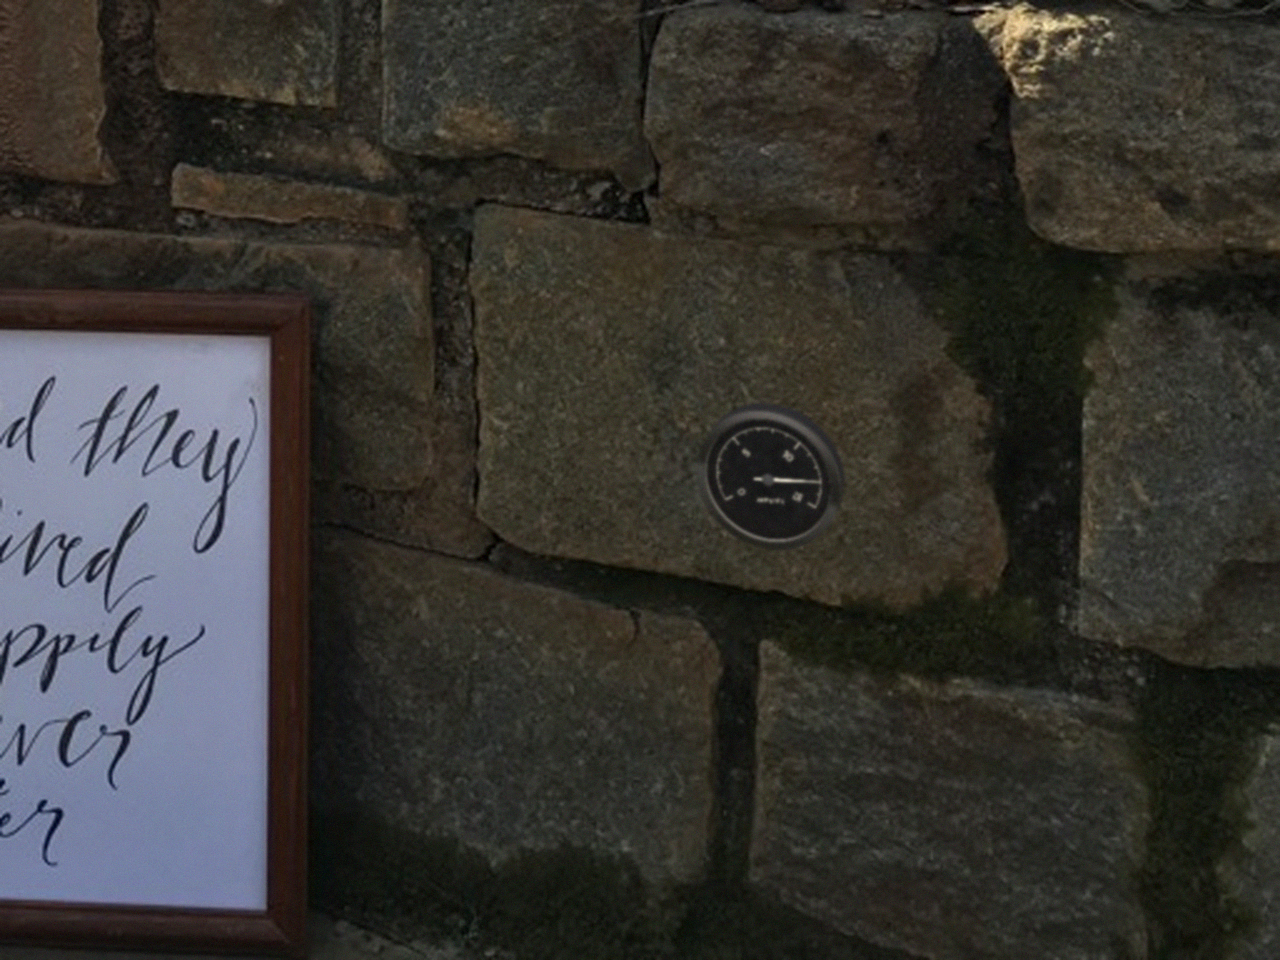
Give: 13,A
